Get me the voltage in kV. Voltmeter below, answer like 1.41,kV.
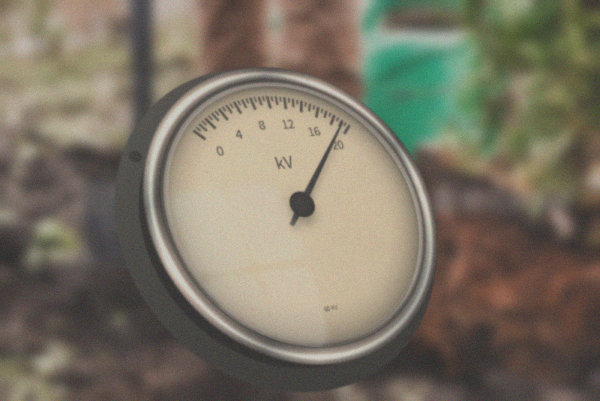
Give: 19,kV
